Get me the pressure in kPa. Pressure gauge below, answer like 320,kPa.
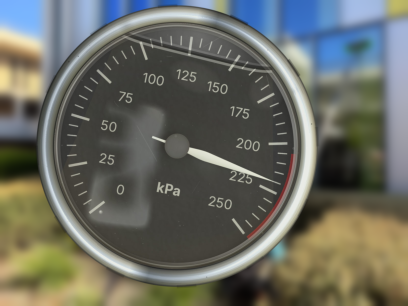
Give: 220,kPa
